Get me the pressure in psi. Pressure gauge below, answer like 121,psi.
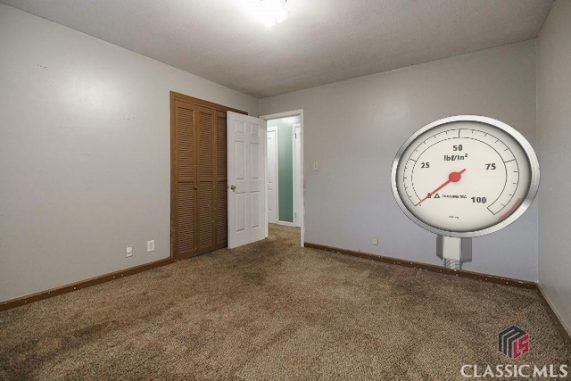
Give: 0,psi
